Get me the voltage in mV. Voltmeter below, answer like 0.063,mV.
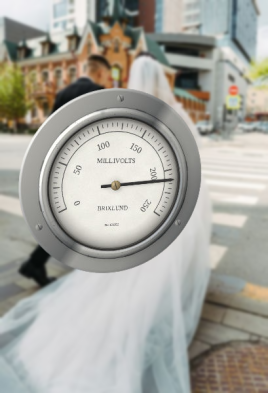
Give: 210,mV
